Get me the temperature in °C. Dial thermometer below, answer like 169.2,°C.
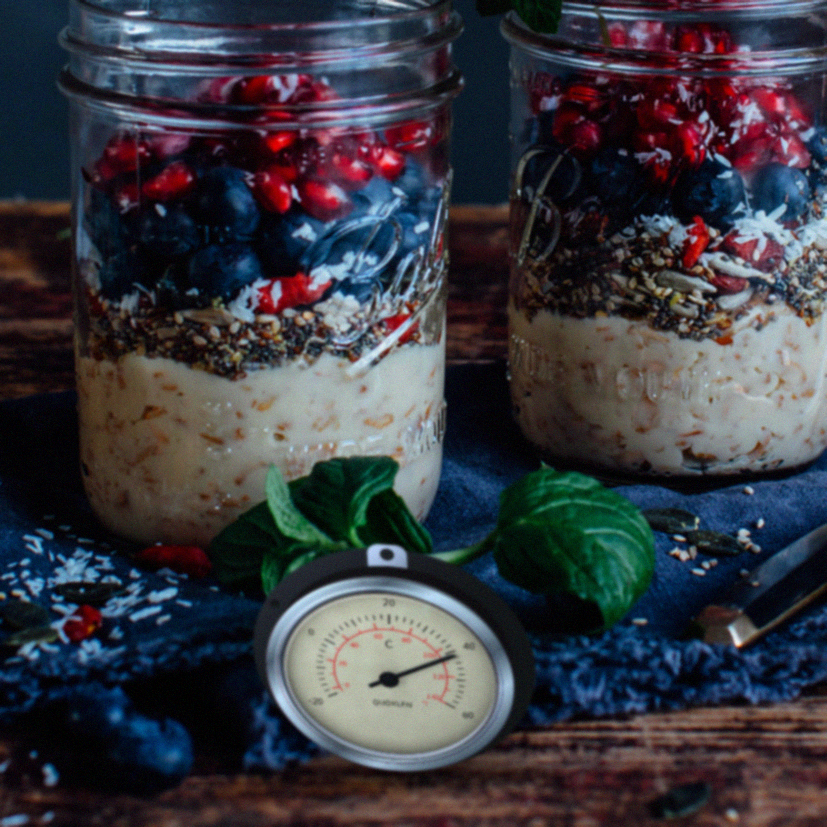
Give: 40,°C
